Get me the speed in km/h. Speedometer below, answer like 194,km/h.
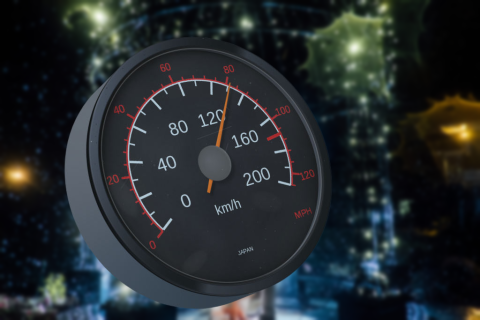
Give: 130,km/h
